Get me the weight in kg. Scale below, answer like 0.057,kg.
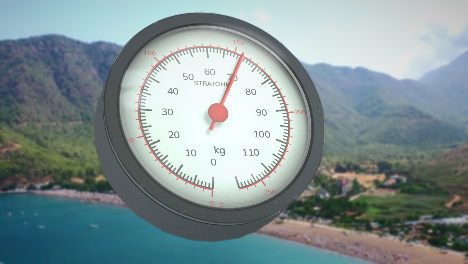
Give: 70,kg
